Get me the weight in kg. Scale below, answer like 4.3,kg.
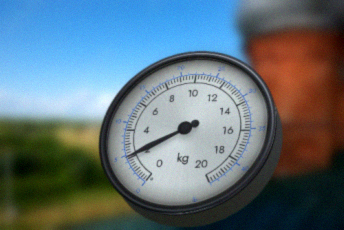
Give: 2,kg
